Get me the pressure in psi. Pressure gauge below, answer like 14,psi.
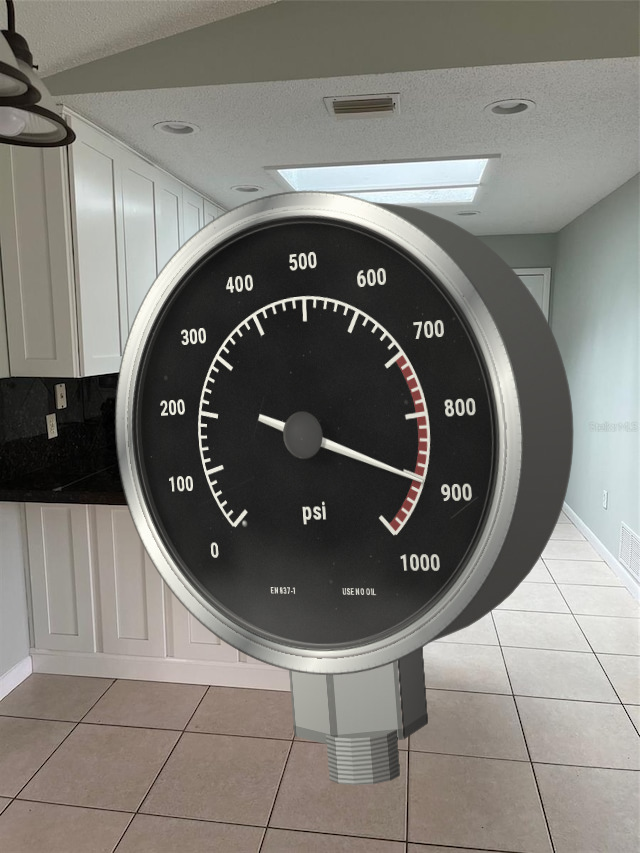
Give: 900,psi
